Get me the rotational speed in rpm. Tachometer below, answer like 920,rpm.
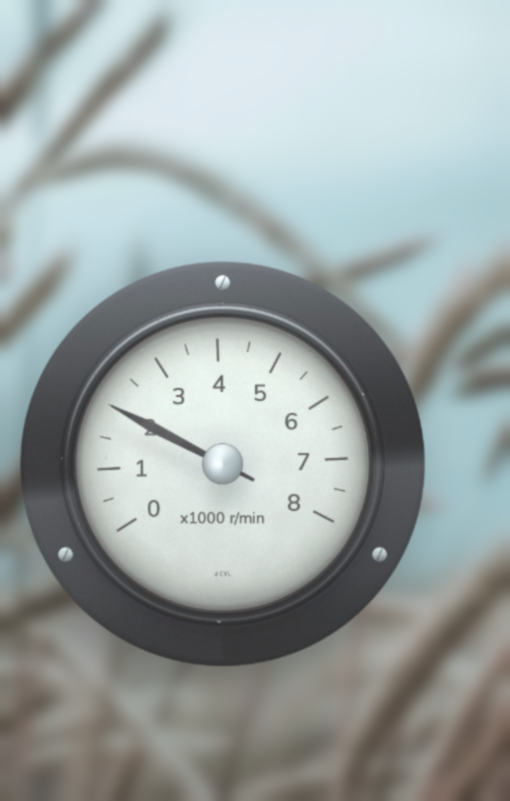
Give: 2000,rpm
